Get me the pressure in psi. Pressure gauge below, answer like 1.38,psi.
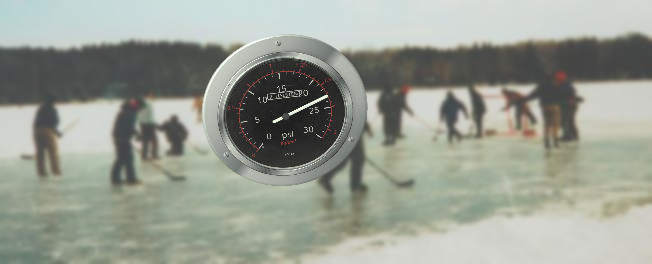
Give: 23,psi
